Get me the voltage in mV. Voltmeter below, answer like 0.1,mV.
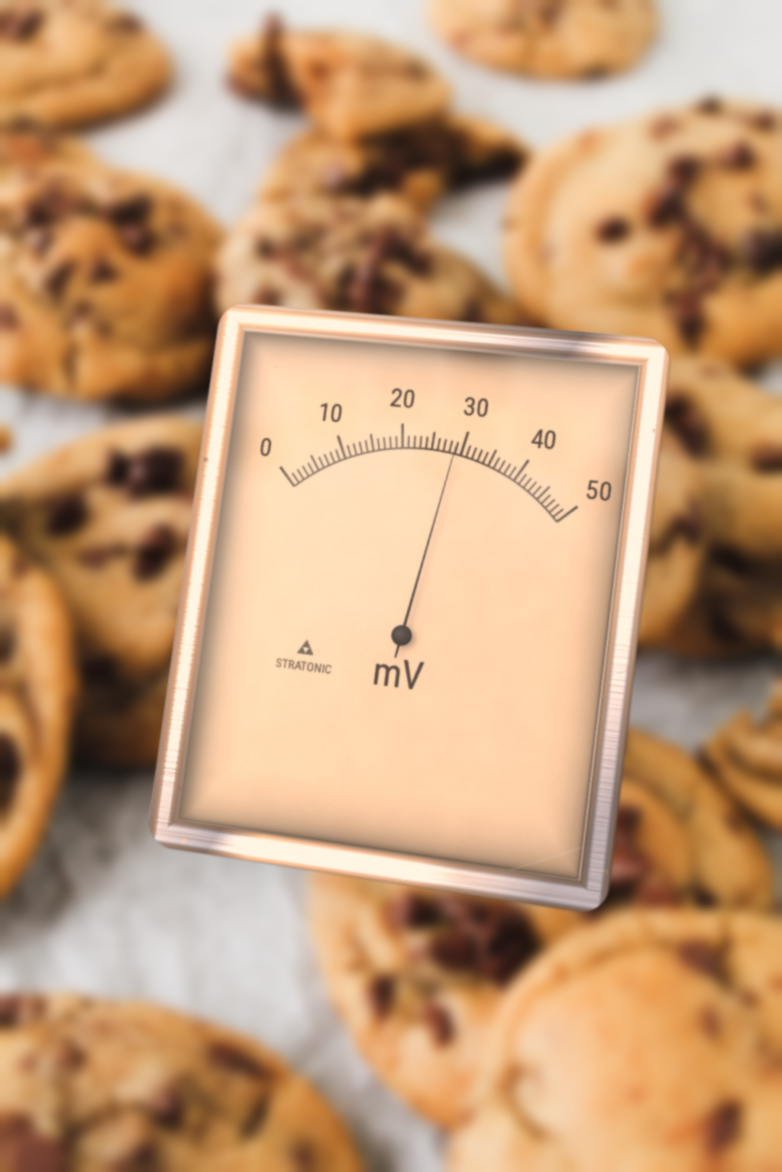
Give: 29,mV
